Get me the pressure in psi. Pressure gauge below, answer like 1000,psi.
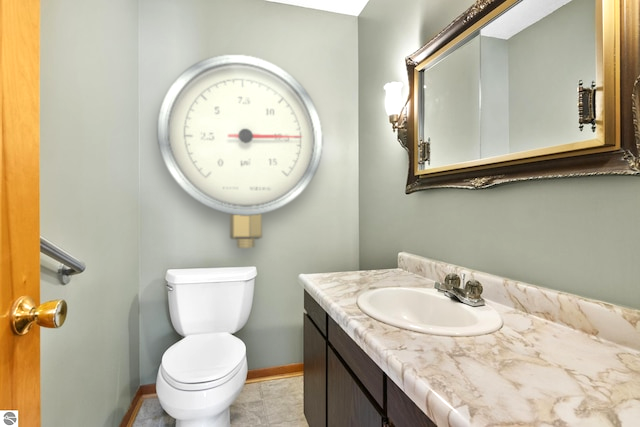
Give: 12.5,psi
